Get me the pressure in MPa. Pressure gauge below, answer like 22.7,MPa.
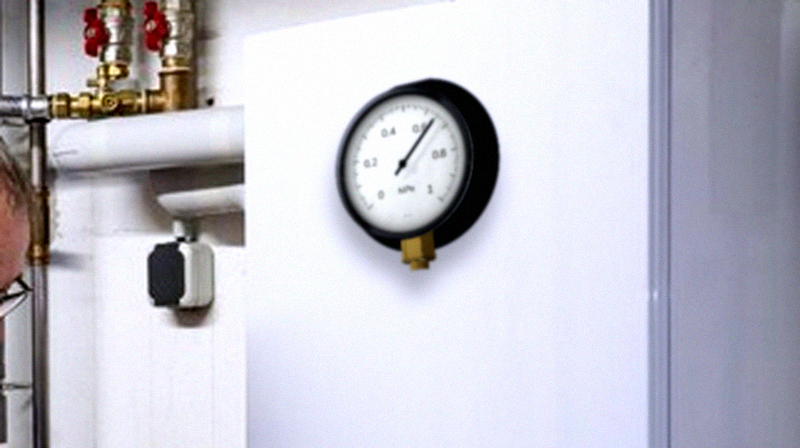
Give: 0.65,MPa
